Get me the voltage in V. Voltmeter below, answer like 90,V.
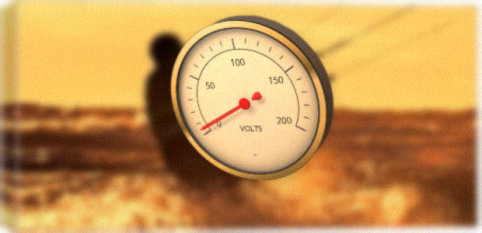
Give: 5,V
